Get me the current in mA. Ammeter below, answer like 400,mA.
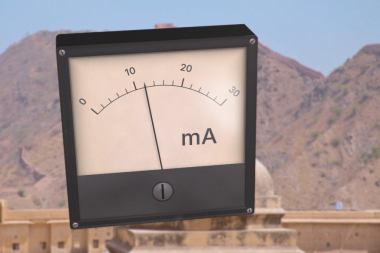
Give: 12,mA
